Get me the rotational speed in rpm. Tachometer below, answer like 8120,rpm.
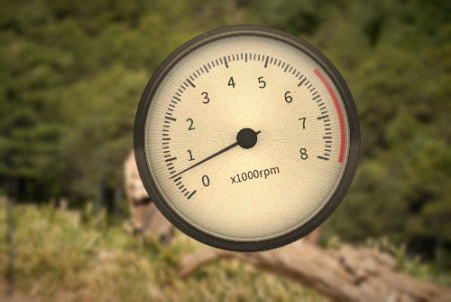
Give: 600,rpm
